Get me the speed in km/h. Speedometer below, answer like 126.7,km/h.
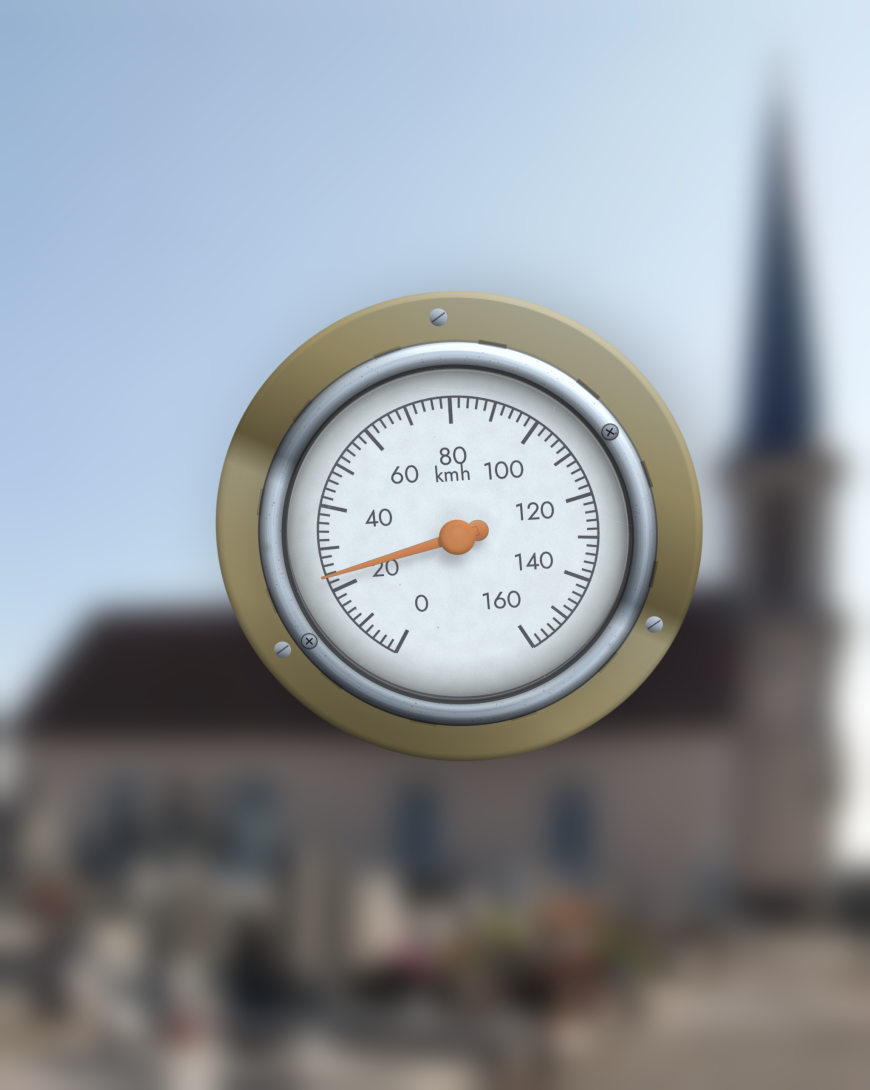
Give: 24,km/h
